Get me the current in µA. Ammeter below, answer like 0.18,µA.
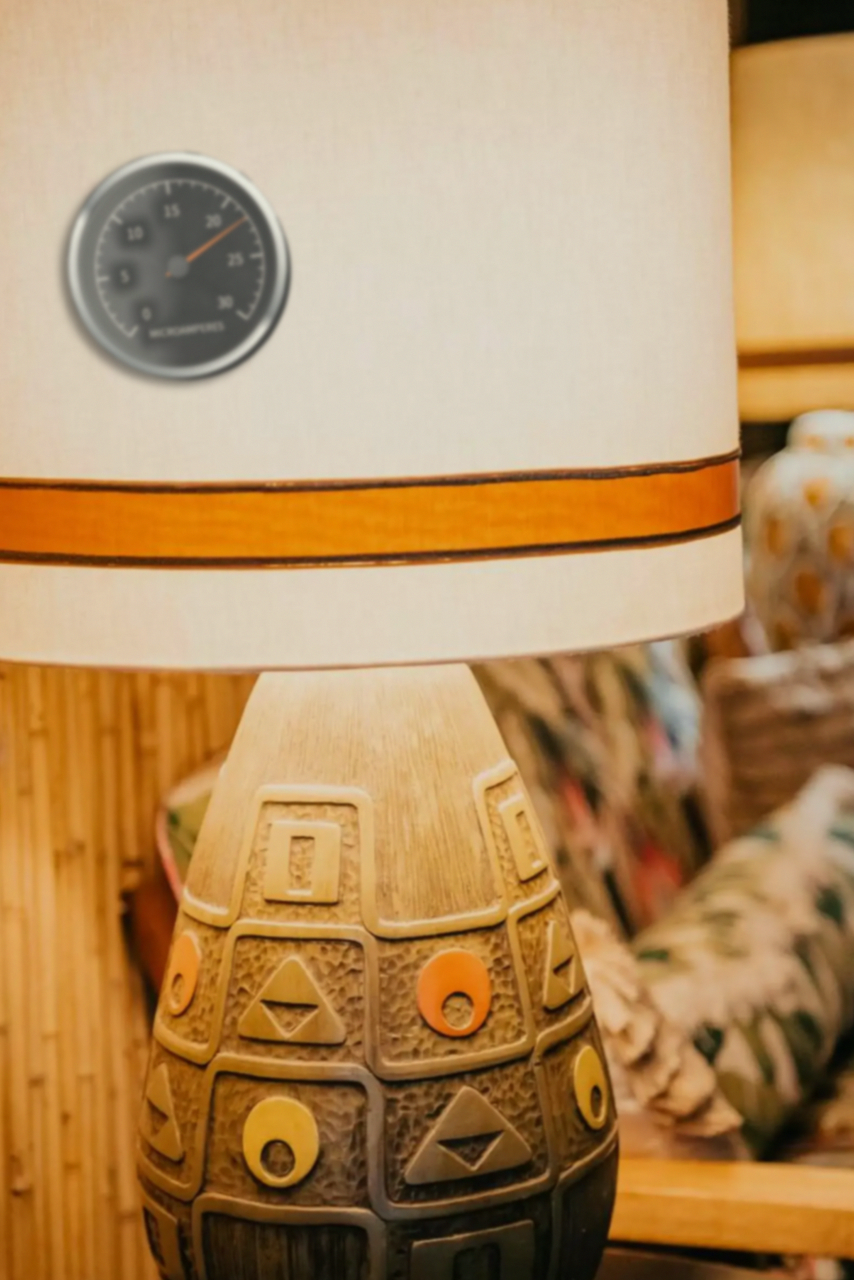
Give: 22,µA
